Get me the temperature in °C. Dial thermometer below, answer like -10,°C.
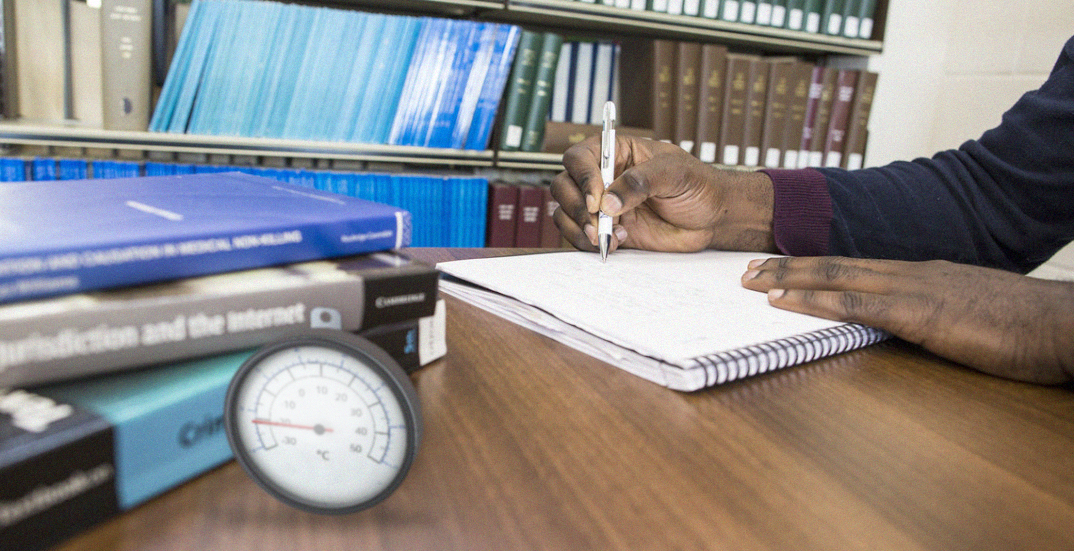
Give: -20,°C
